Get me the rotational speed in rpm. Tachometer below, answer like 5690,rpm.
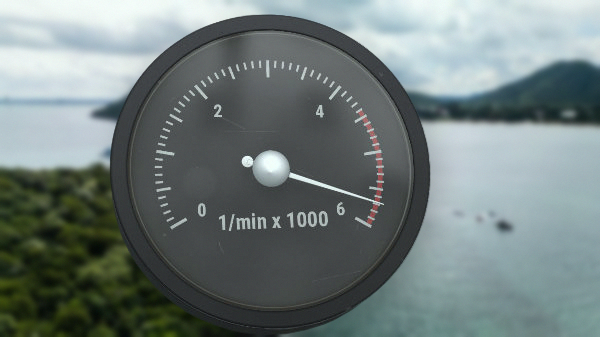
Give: 5700,rpm
